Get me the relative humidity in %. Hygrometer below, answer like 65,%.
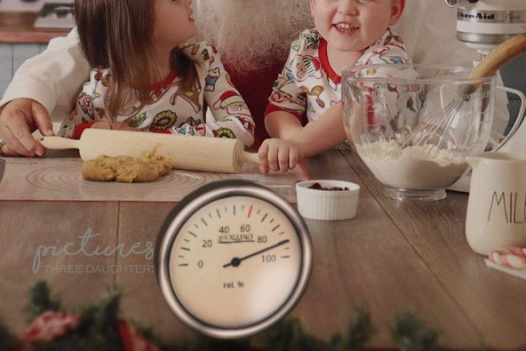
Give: 90,%
